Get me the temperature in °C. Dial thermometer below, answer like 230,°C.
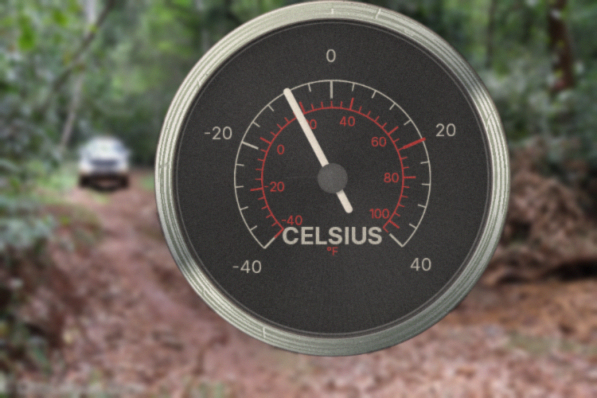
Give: -8,°C
